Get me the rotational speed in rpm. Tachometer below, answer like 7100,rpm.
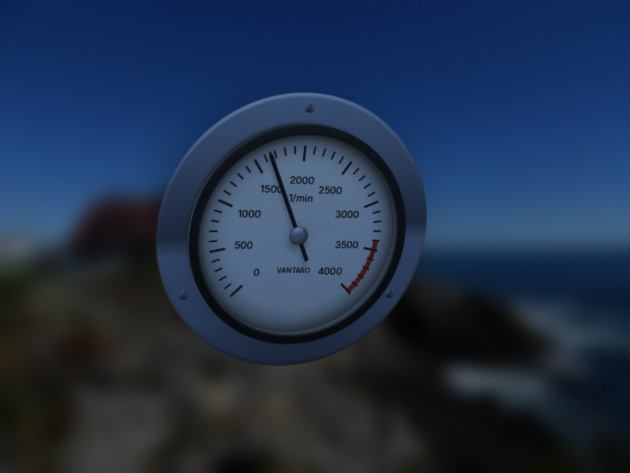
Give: 1650,rpm
